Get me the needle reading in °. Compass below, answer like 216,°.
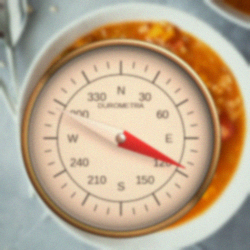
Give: 115,°
